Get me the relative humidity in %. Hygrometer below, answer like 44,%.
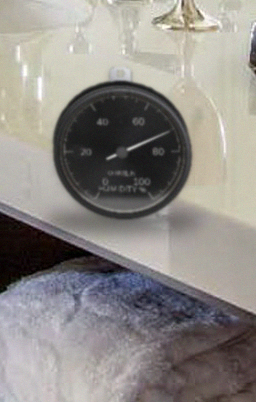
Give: 72,%
